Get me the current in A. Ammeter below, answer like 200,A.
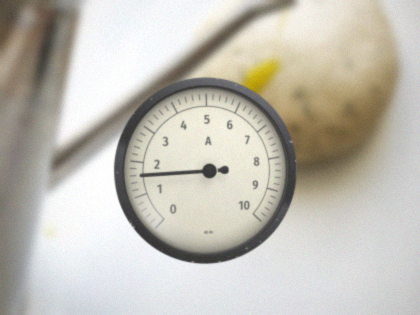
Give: 1.6,A
